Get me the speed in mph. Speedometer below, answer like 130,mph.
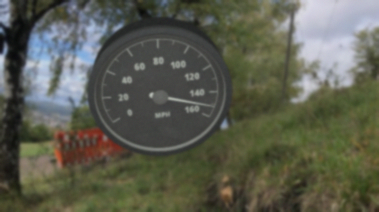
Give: 150,mph
